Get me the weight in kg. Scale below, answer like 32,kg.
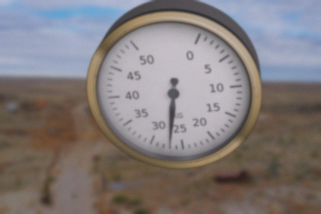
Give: 27,kg
